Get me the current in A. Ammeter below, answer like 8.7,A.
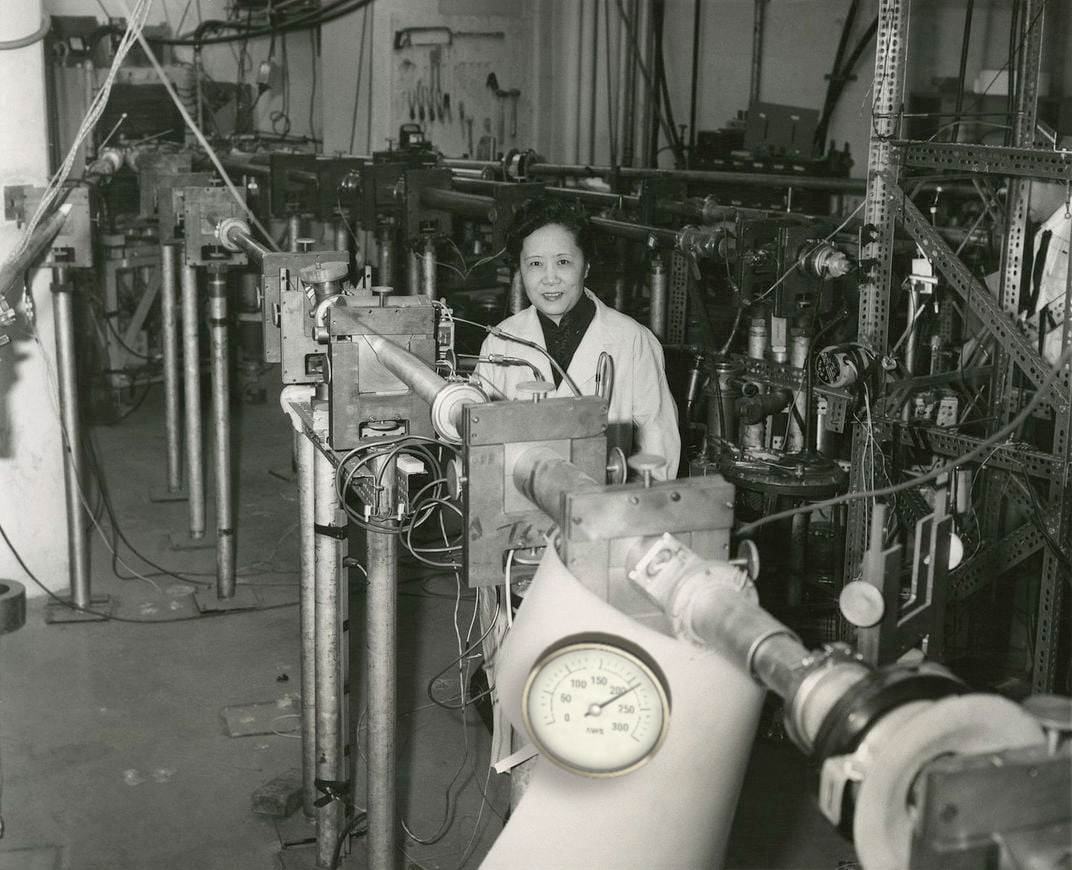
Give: 210,A
